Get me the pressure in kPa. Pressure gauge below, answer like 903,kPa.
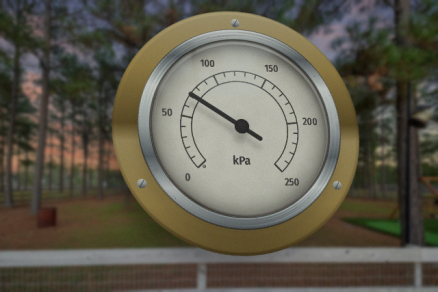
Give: 70,kPa
